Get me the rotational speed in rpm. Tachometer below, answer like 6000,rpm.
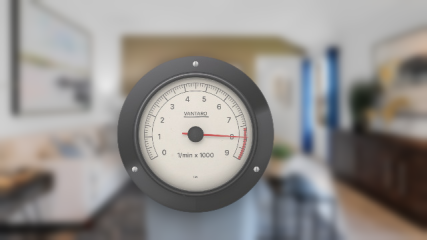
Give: 8000,rpm
